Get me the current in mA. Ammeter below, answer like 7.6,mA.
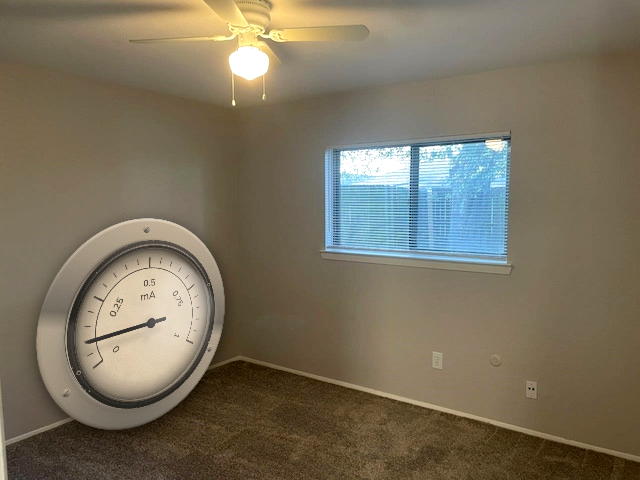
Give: 0.1,mA
